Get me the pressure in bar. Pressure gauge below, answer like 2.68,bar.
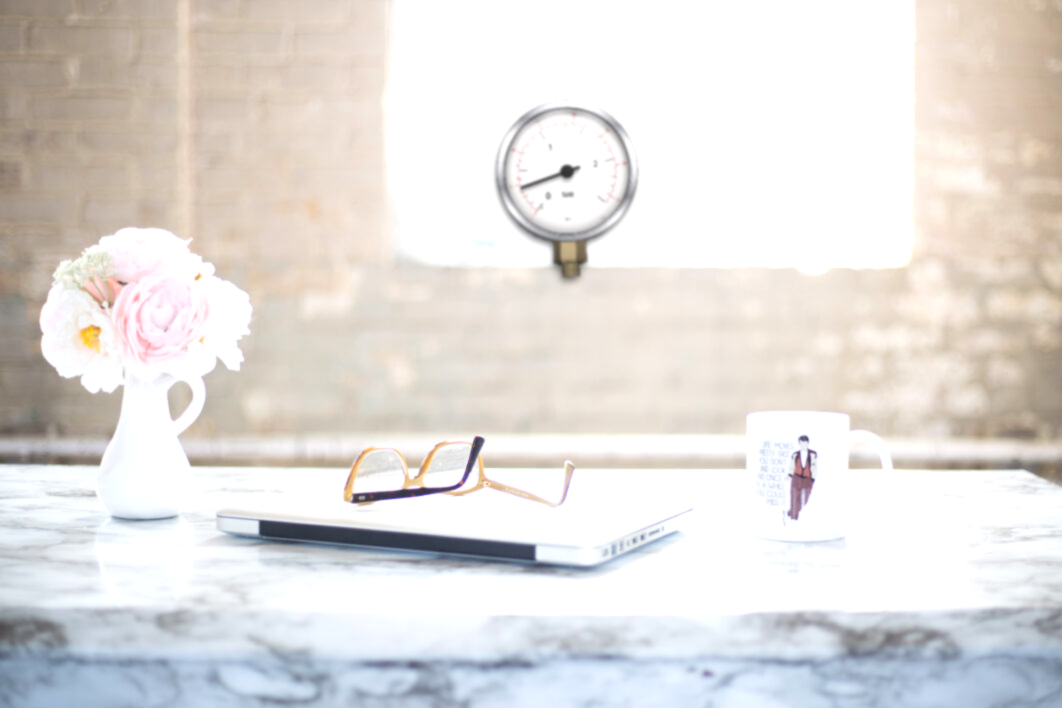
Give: 0.3,bar
